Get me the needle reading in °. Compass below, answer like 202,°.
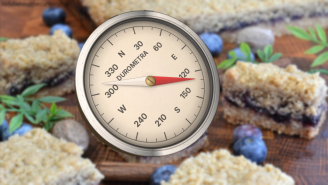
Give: 130,°
